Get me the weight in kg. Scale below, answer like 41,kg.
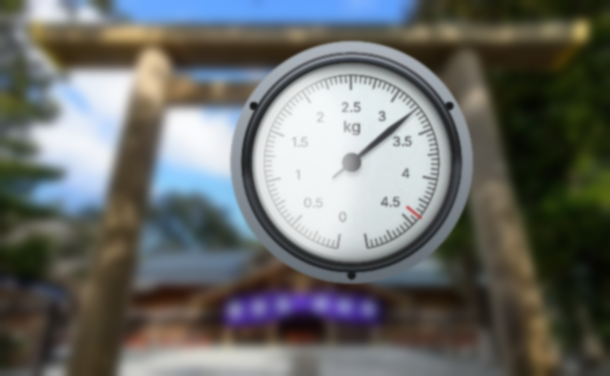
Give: 3.25,kg
